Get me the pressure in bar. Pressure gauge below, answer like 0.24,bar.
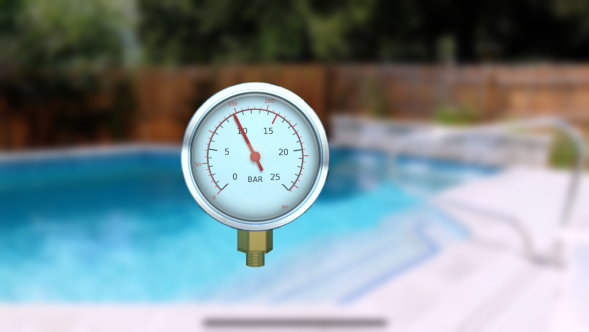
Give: 10,bar
